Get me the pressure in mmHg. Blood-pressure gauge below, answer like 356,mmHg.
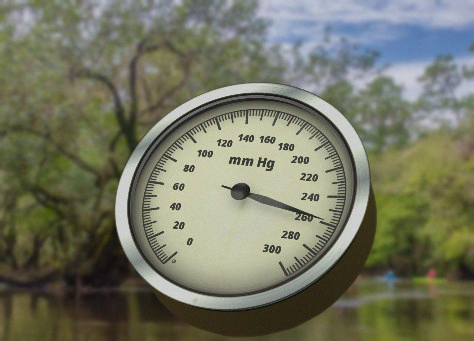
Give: 260,mmHg
